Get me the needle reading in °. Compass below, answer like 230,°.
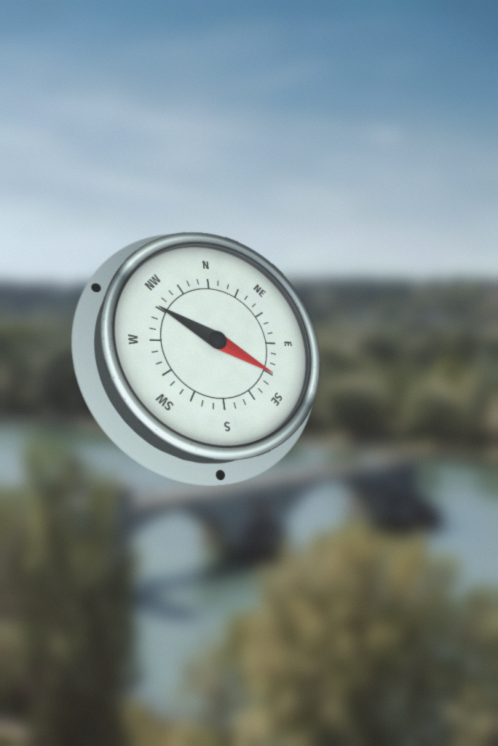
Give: 120,°
